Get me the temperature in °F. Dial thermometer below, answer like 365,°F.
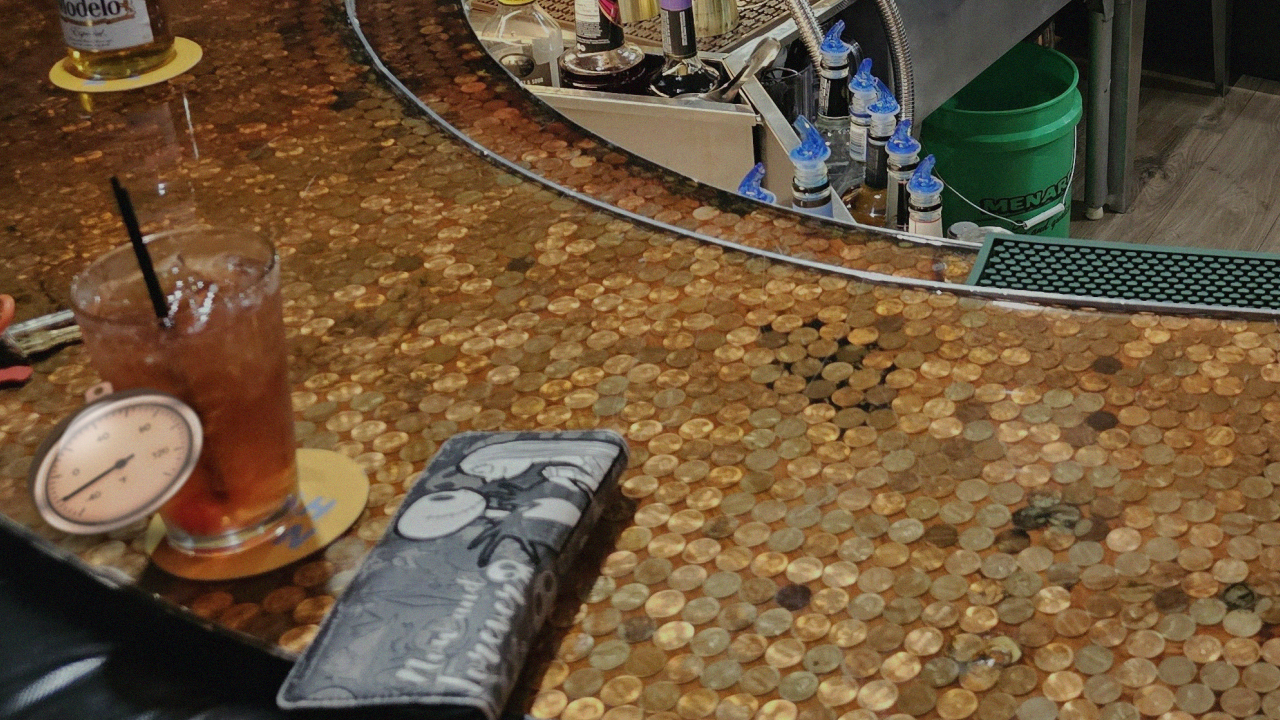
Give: -20,°F
